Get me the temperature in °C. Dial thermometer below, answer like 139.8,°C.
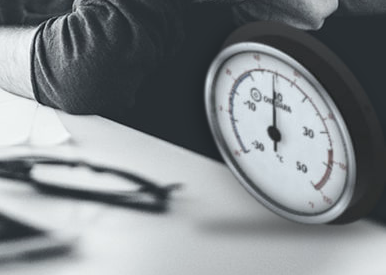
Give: 10,°C
